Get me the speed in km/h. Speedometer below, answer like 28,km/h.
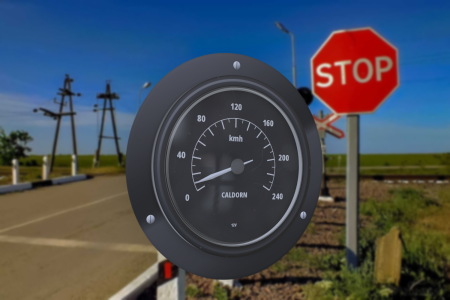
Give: 10,km/h
